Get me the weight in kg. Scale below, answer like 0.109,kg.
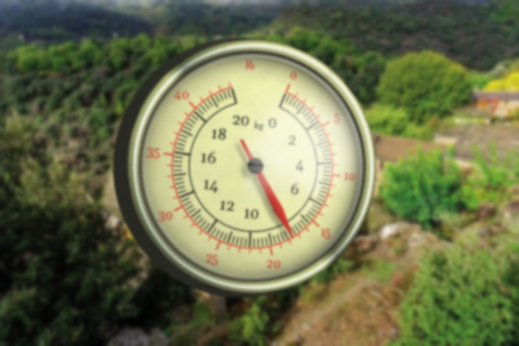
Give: 8,kg
